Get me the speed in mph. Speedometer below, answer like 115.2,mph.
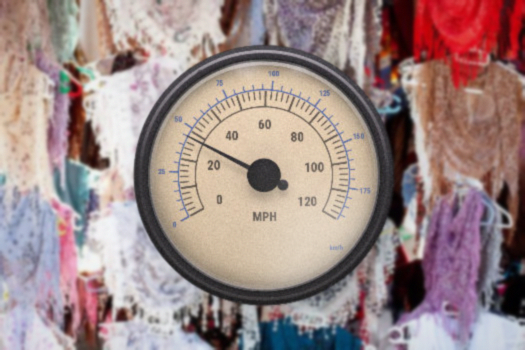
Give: 28,mph
